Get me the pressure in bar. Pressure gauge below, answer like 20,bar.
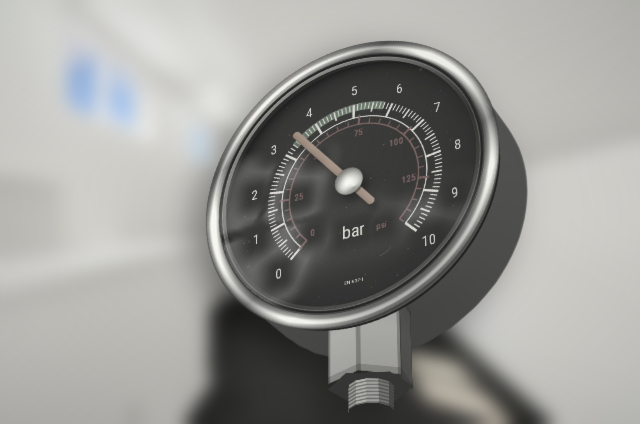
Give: 3.5,bar
